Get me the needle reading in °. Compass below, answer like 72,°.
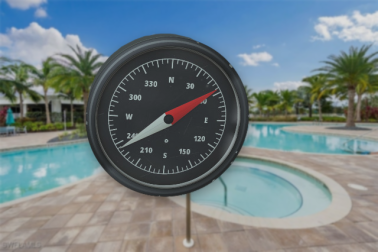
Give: 55,°
